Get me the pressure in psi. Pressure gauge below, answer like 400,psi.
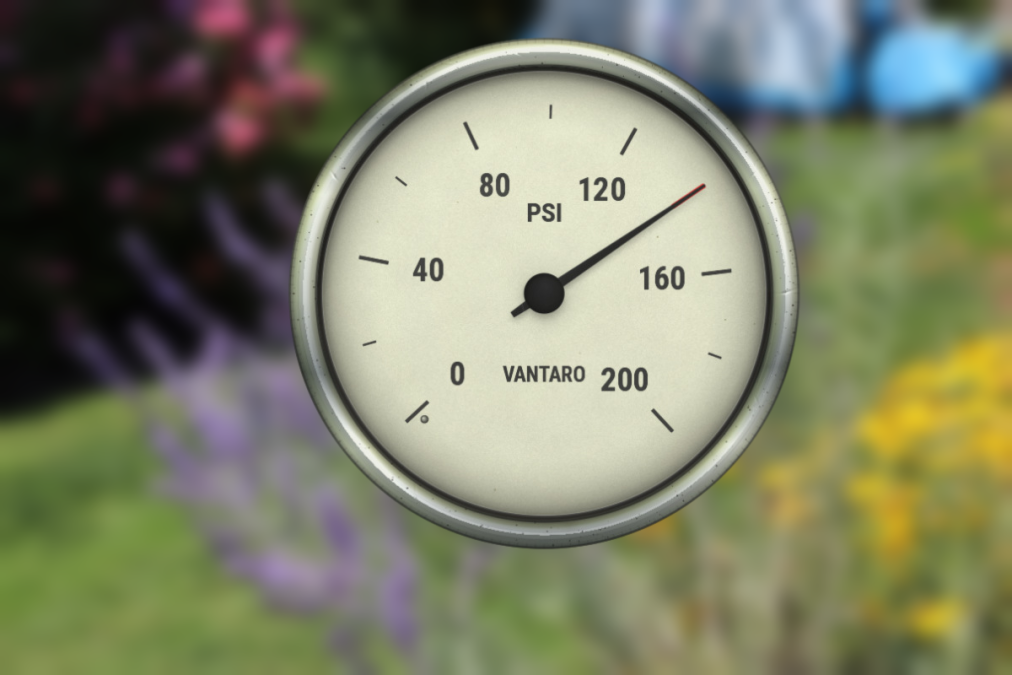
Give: 140,psi
